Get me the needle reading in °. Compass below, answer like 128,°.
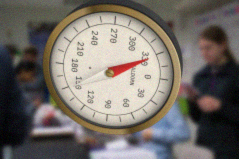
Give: 330,°
